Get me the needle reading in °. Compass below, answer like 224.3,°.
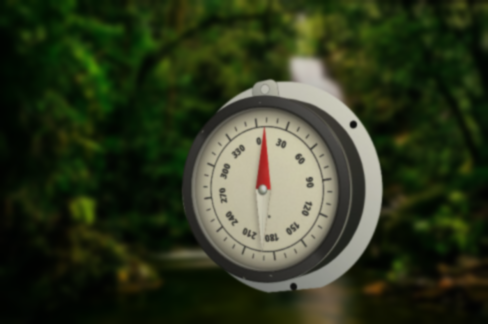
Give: 10,°
